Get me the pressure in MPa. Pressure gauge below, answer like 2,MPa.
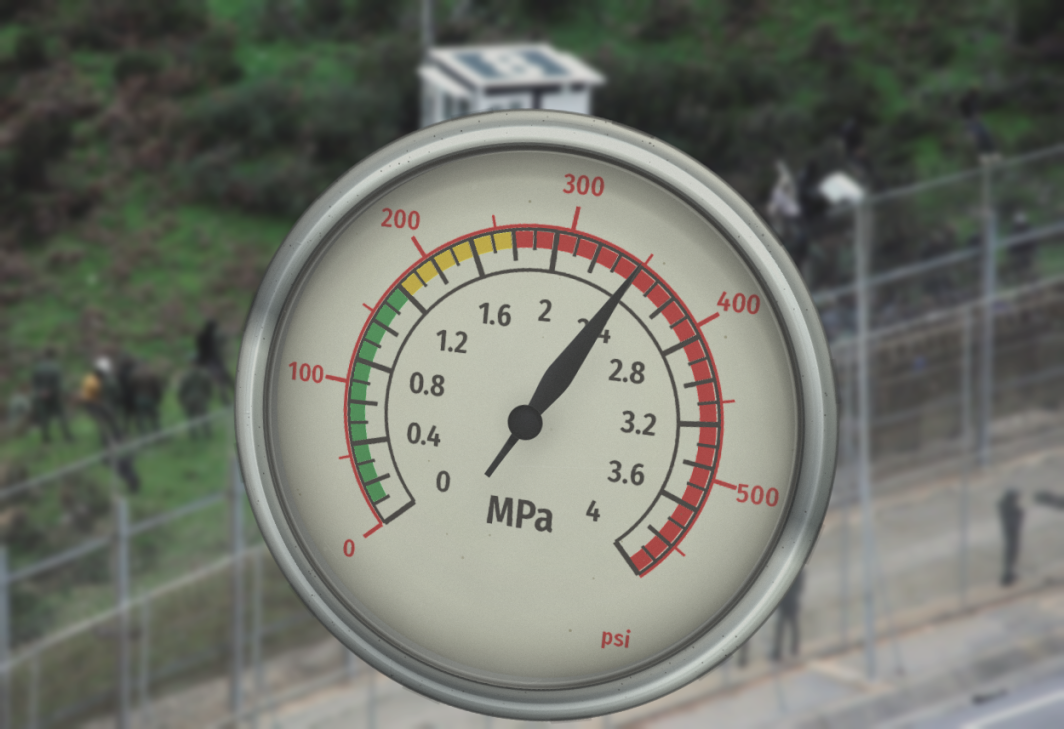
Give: 2.4,MPa
